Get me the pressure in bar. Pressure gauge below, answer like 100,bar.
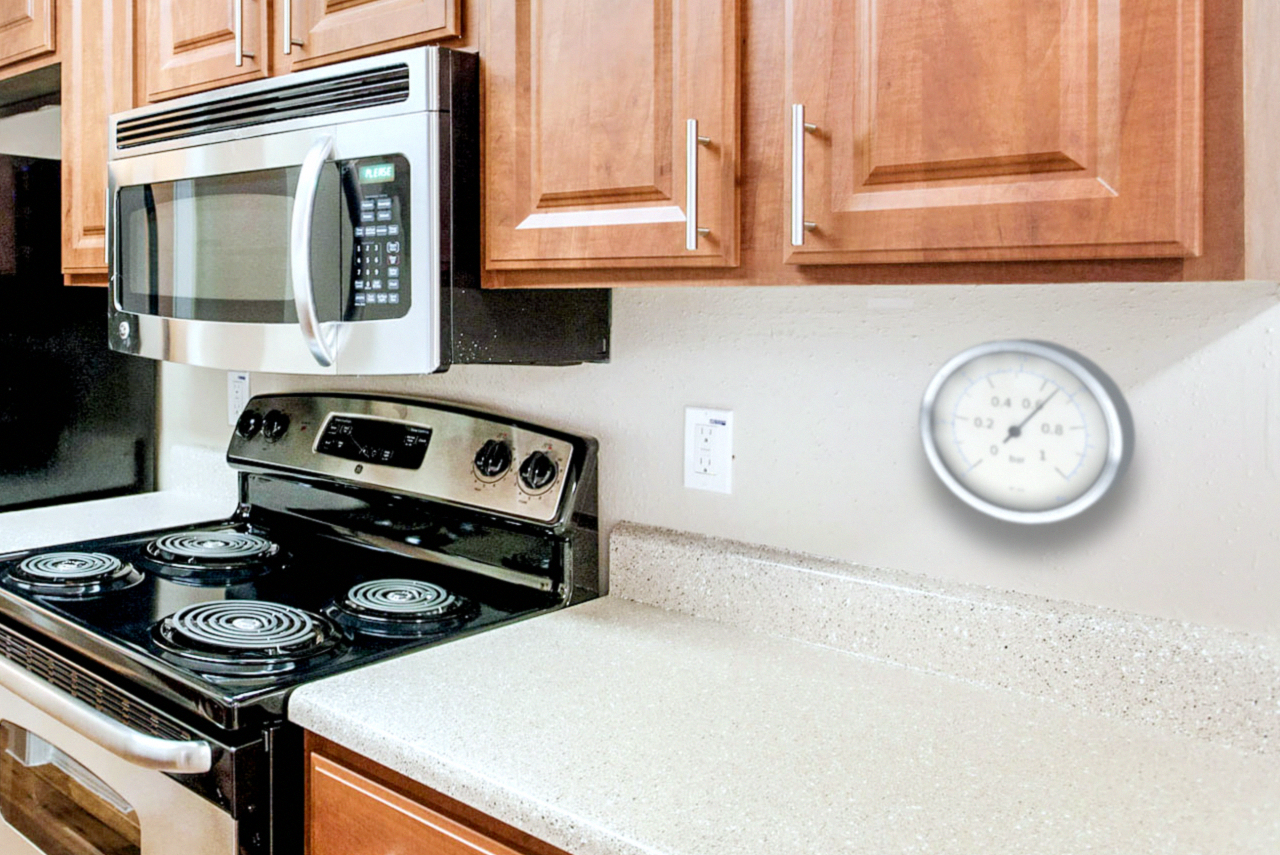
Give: 0.65,bar
